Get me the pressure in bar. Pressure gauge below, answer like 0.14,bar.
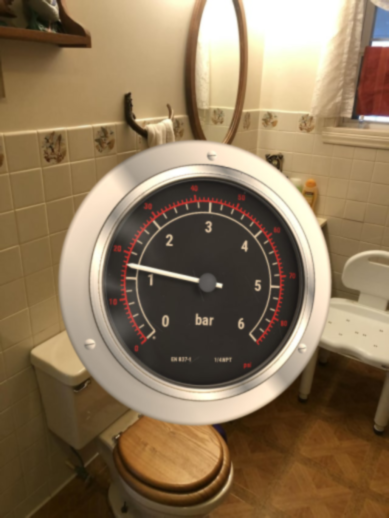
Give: 1.2,bar
